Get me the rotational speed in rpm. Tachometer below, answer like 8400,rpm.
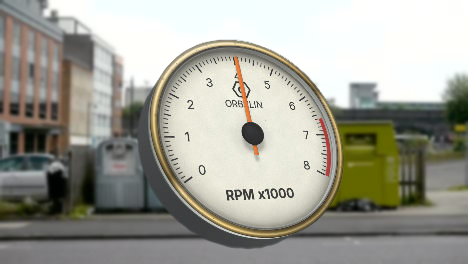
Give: 4000,rpm
